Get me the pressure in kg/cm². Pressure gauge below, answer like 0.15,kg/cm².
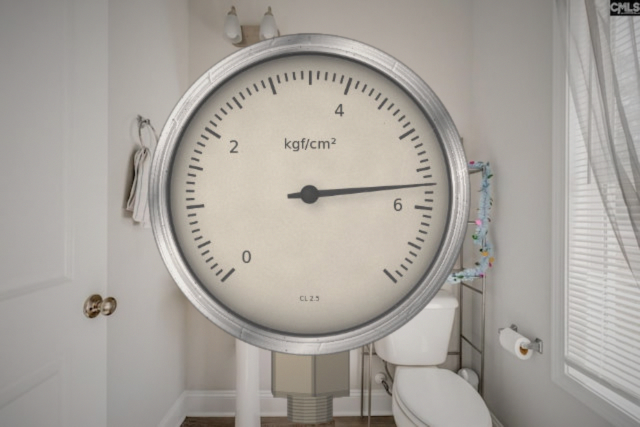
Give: 5.7,kg/cm²
